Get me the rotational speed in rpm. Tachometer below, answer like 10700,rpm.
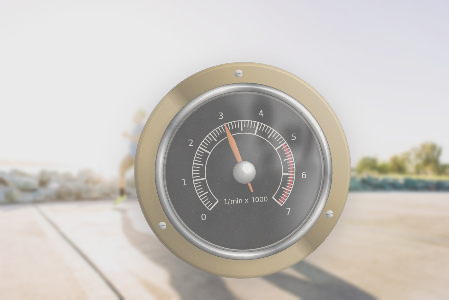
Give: 3000,rpm
